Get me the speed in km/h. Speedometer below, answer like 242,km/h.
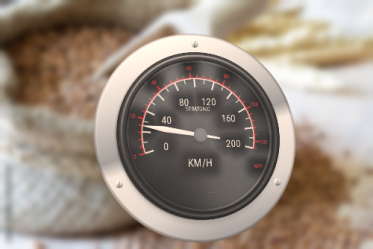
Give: 25,km/h
